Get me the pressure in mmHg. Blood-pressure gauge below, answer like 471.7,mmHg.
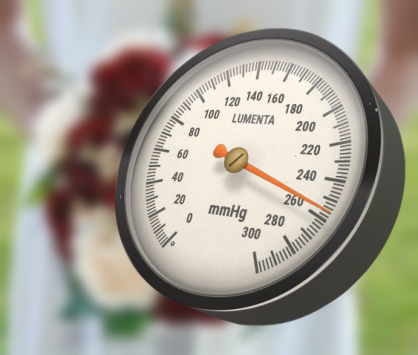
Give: 256,mmHg
